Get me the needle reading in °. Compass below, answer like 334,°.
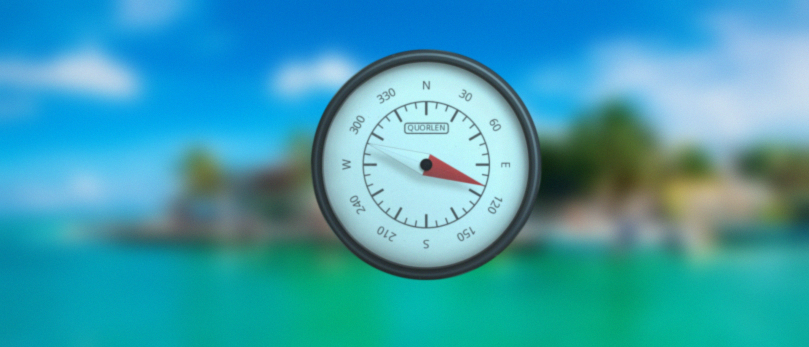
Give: 110,°
